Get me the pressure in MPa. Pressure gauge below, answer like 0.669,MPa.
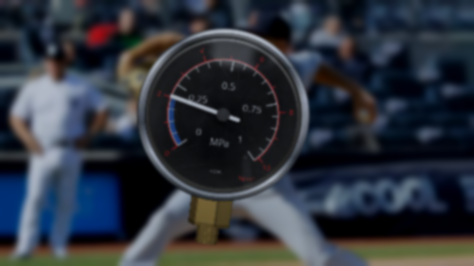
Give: 0.2,MPa
